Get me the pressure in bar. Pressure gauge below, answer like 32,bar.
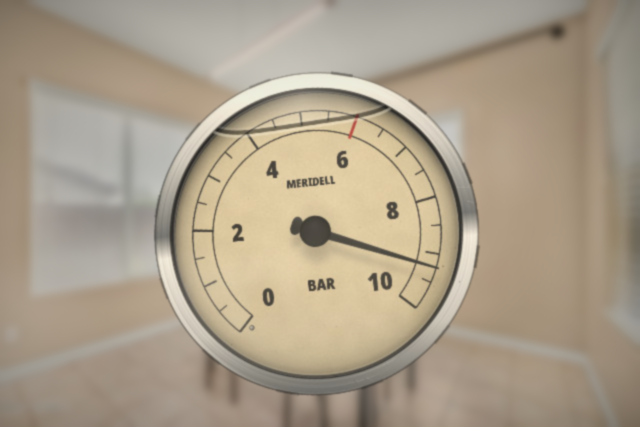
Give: 9.25,bar
